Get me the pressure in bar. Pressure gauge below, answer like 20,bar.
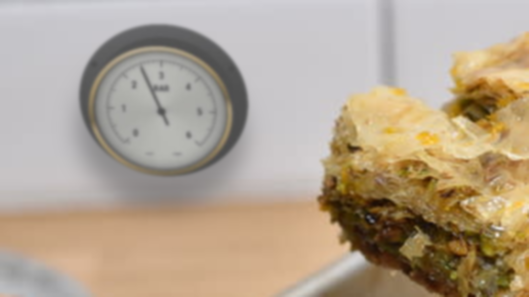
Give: 2.5,bar
